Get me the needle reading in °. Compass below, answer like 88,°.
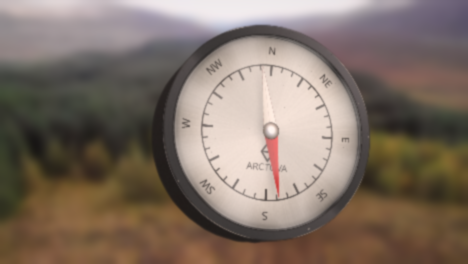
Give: 170,°
